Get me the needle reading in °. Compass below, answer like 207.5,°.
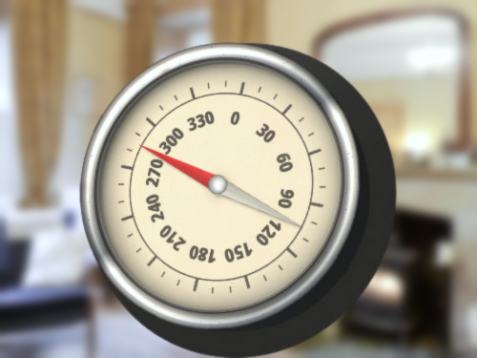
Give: 285,°
